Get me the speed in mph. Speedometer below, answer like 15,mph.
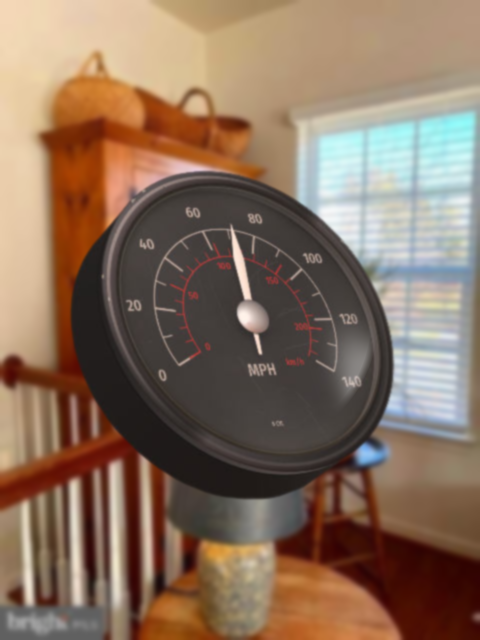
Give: 70,mph
